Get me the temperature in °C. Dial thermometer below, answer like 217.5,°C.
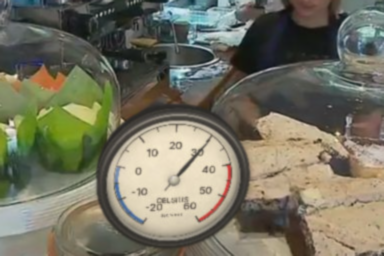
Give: 30,°C
